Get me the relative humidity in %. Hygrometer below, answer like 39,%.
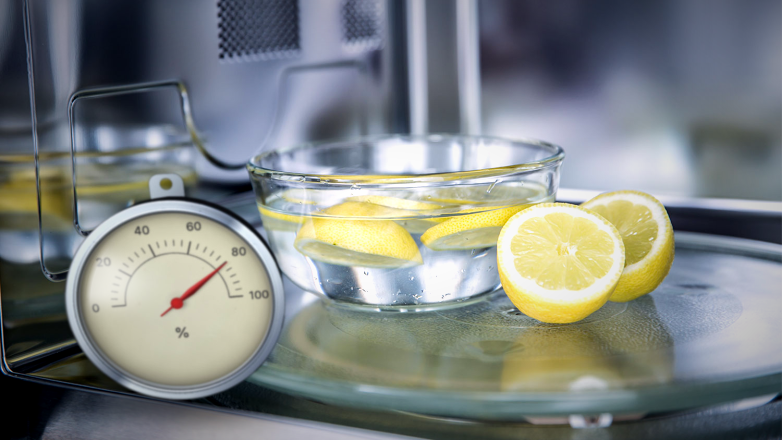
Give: 80,%
